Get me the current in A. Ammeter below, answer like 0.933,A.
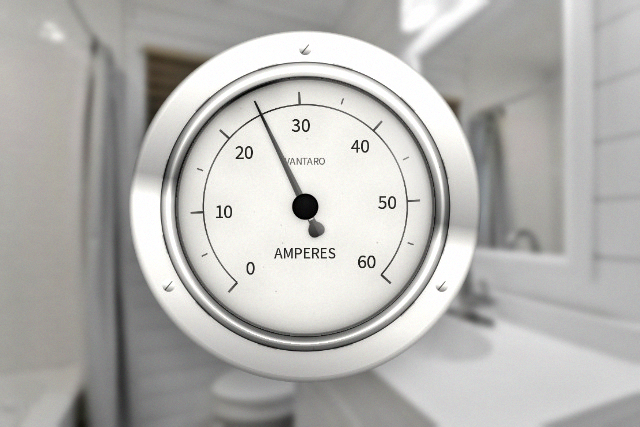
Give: 25,A
